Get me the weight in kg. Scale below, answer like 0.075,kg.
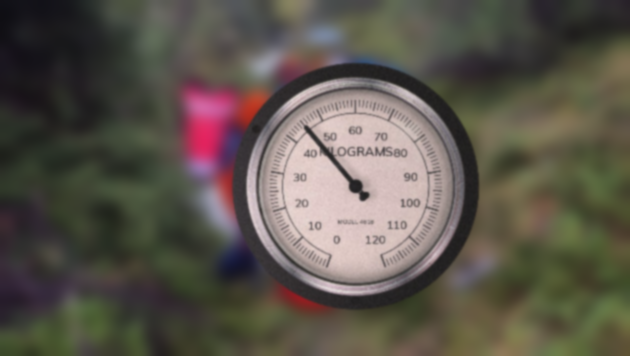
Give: 45,kg
